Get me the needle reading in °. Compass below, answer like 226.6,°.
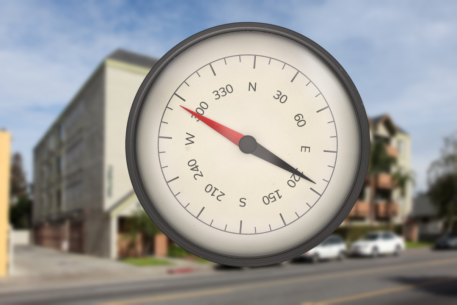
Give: 295,°
